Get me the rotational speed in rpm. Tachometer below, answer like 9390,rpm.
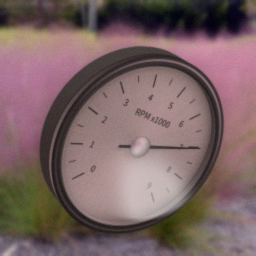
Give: 7000,rpm
